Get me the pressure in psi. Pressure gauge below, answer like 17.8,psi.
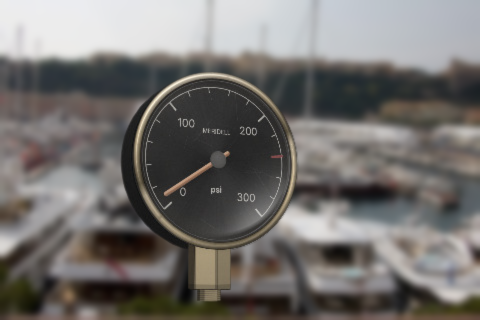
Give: 10,psi
